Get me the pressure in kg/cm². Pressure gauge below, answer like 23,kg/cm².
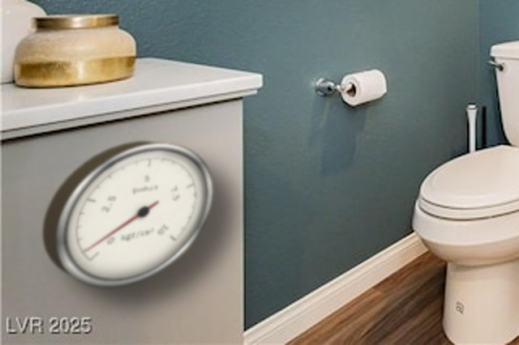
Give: 0.5,kg/cm²
